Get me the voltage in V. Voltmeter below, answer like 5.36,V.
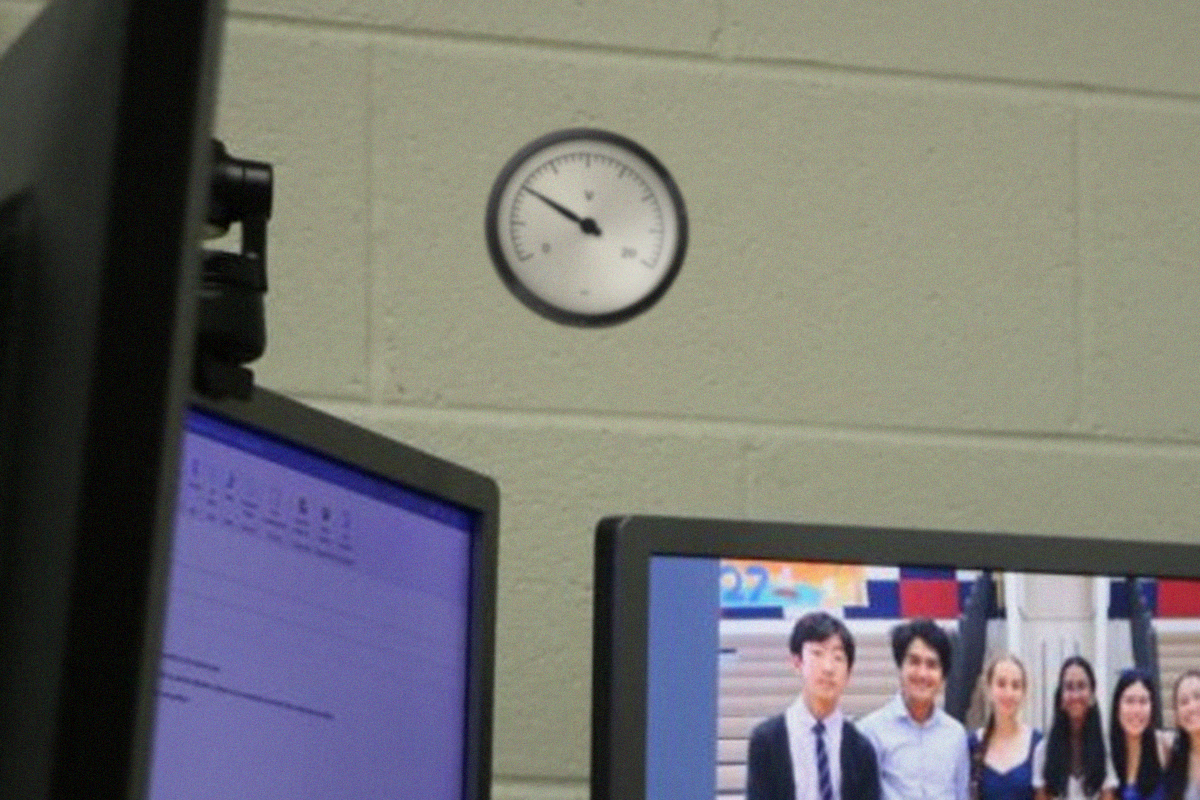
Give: 5,V
